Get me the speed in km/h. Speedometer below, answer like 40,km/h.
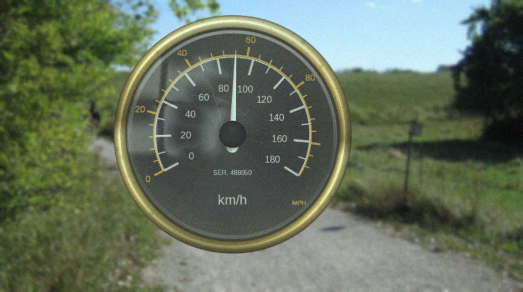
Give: 90,km/h
